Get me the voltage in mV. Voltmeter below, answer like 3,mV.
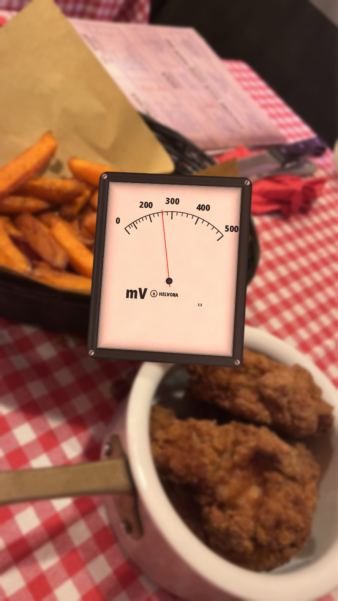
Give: 260,mV
